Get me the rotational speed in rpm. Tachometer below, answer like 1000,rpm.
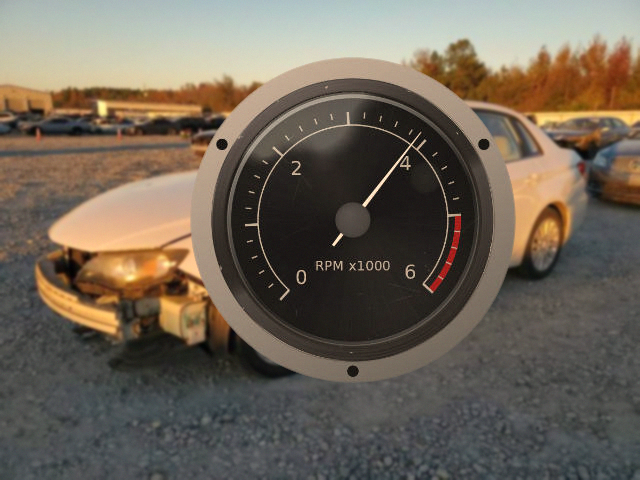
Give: 3900,rpm
